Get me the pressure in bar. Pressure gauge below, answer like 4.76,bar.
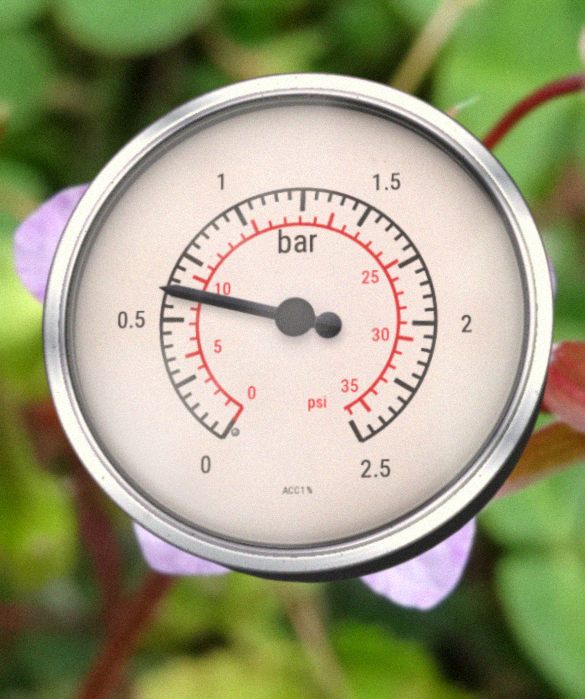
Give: 0.6,bar
